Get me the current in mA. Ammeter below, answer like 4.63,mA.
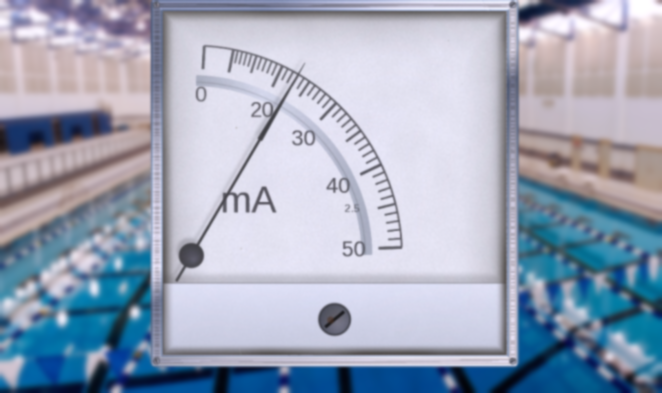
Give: 23,mA
